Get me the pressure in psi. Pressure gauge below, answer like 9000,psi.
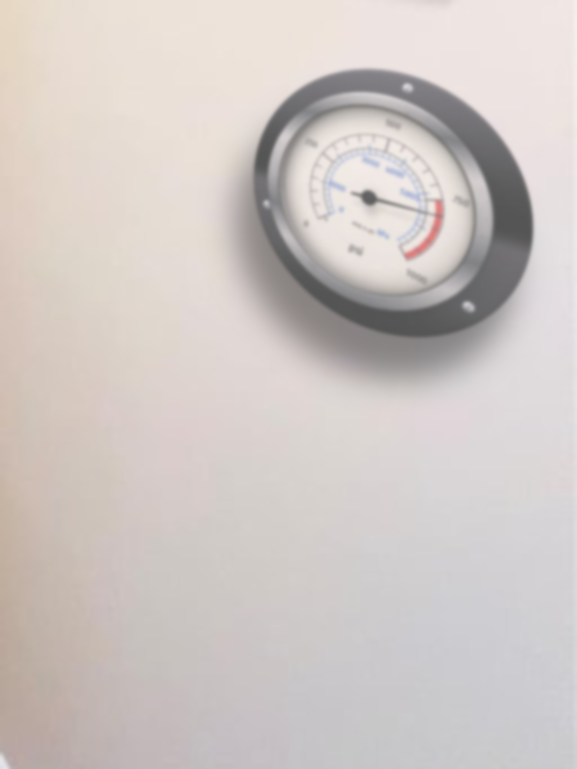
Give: 800,psi
